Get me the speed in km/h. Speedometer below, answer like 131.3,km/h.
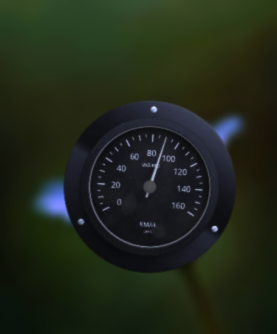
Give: 90,km/h
